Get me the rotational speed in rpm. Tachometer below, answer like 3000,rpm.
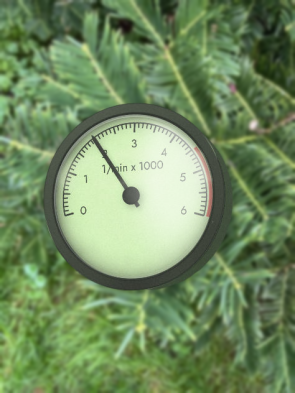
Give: 2000,rpm
